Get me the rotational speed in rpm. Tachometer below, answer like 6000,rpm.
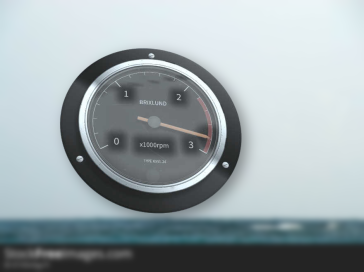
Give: 2800,rpm
